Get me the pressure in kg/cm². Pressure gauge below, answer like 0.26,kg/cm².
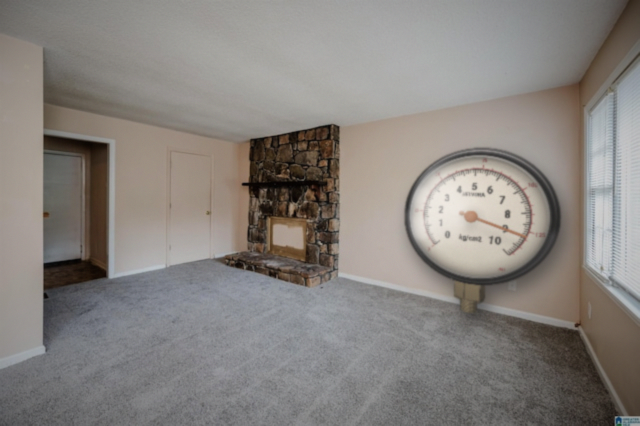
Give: 9,kg/cm²
